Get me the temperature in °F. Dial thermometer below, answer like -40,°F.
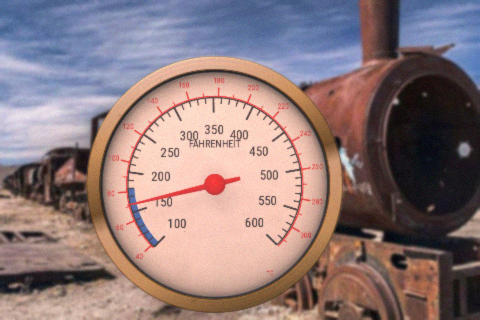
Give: 160,°F
